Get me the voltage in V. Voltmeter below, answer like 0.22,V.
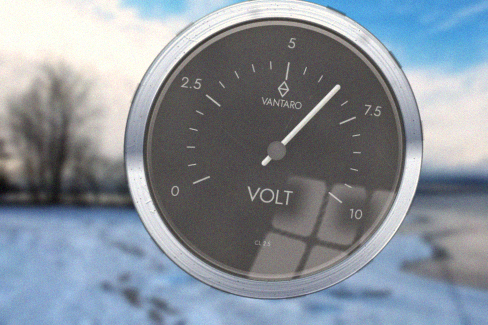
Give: 6.5,V
